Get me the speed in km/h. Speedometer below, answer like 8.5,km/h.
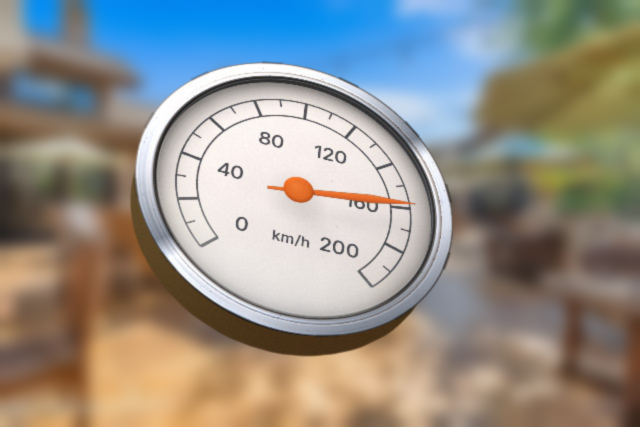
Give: 160,km/h
